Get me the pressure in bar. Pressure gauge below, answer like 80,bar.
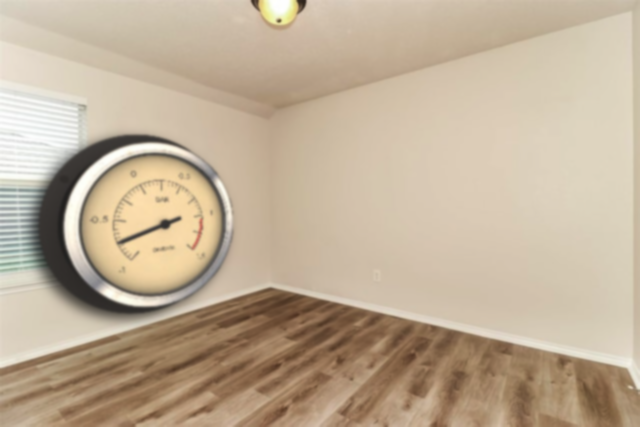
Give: -0.75,bar
